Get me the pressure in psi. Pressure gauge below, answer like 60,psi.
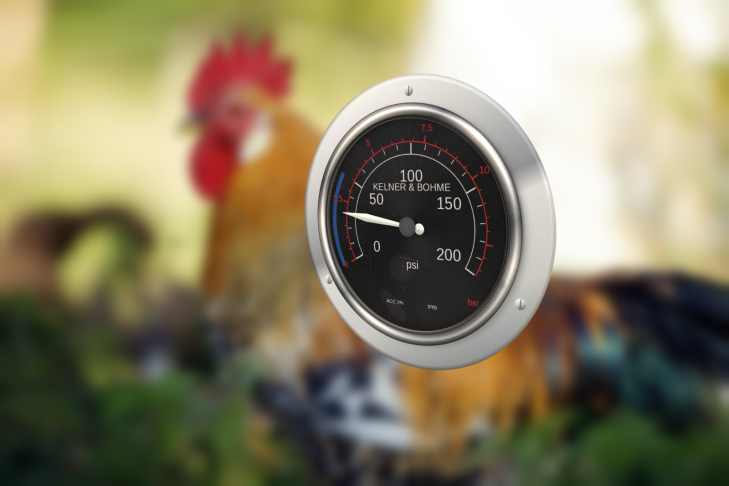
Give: 30,psi
